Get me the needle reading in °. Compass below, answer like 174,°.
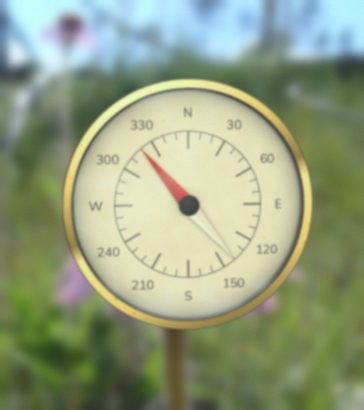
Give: 320,°
